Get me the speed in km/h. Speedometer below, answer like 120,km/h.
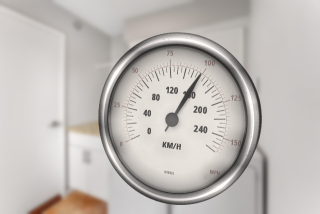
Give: 160,km/h
